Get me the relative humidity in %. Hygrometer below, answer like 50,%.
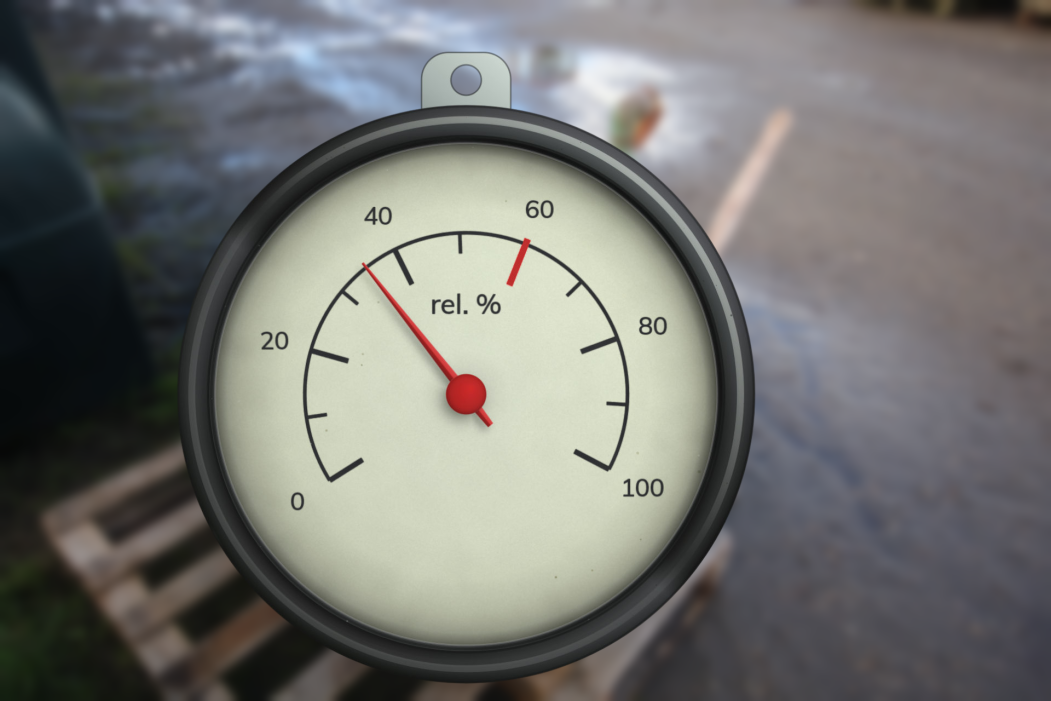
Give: 35,%
